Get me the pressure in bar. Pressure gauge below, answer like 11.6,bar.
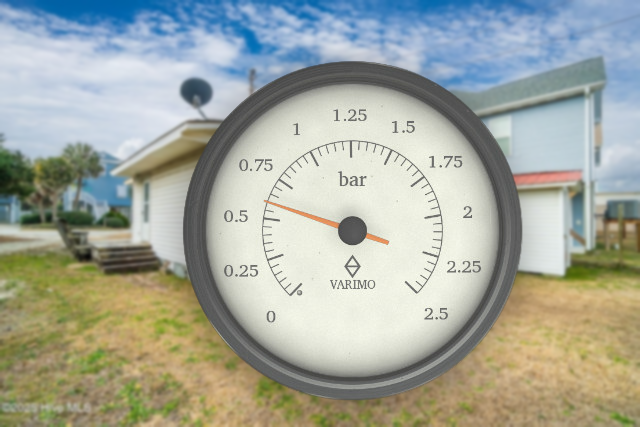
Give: 0.6,bar
